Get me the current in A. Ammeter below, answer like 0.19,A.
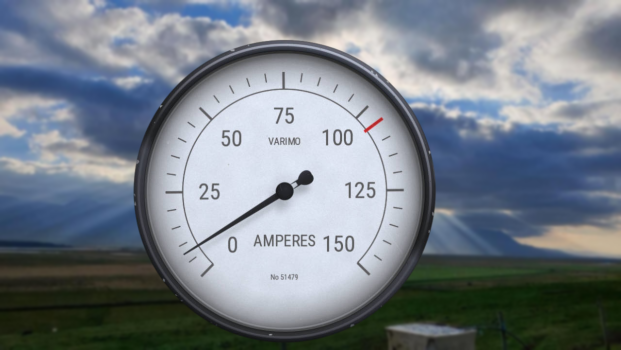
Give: 7.5,A
